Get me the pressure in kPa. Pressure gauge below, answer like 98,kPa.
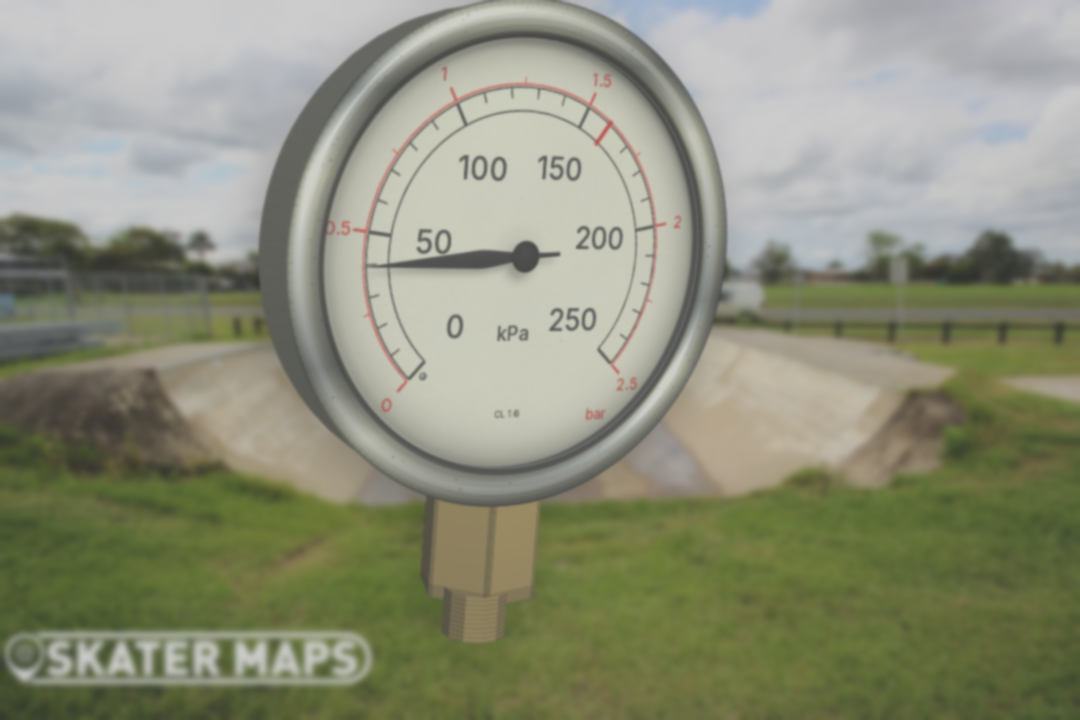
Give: 40,kPa
